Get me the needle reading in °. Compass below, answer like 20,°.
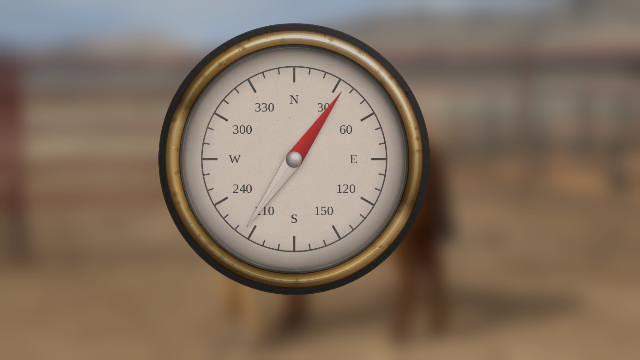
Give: 35,°
